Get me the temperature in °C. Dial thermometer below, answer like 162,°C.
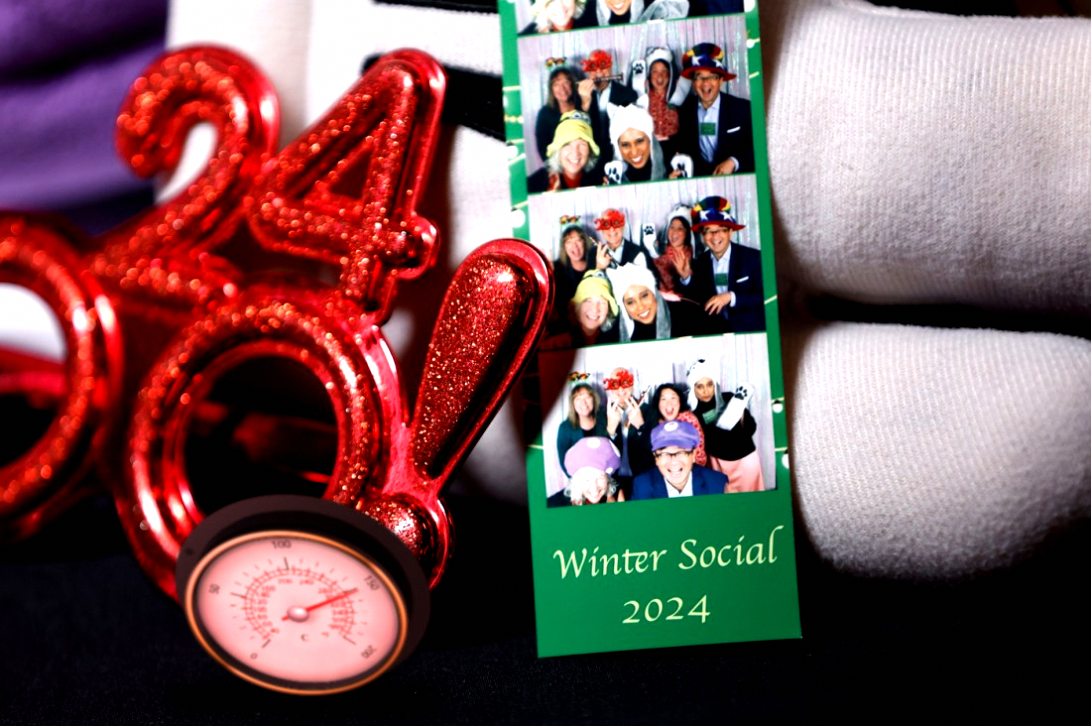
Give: 150,°C
